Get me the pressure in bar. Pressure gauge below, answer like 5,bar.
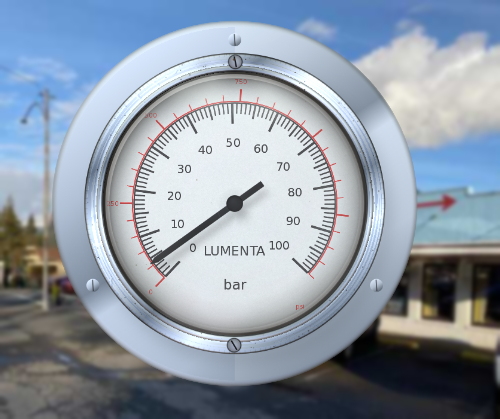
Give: 4,bar
